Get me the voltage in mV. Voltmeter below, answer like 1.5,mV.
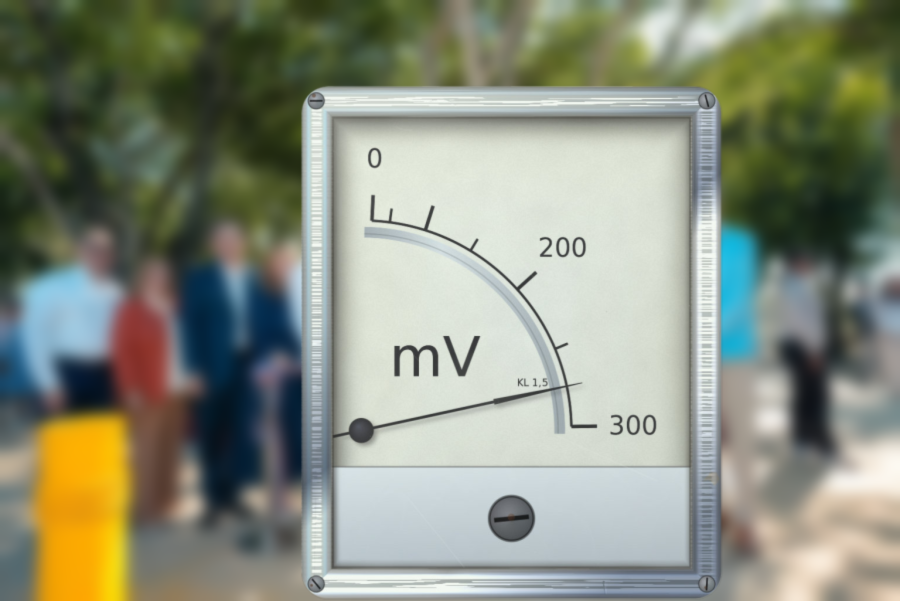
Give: 275,mV
